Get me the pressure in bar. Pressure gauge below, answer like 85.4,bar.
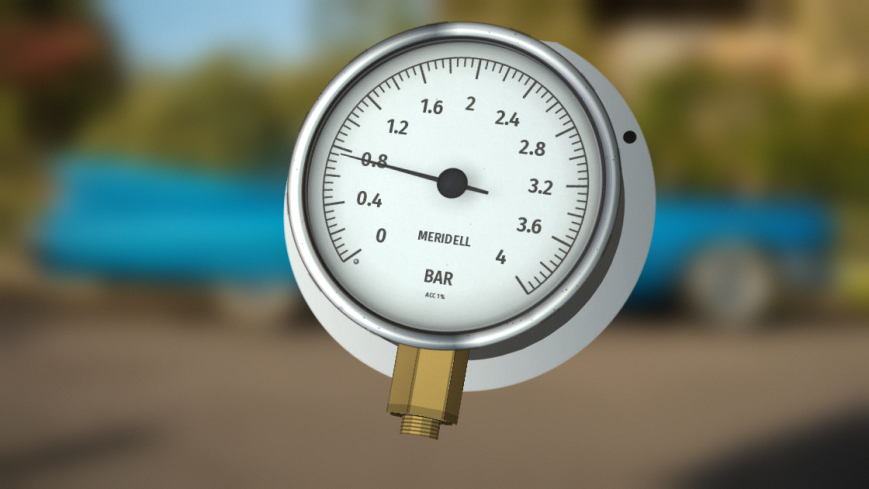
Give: 0.75,bar
